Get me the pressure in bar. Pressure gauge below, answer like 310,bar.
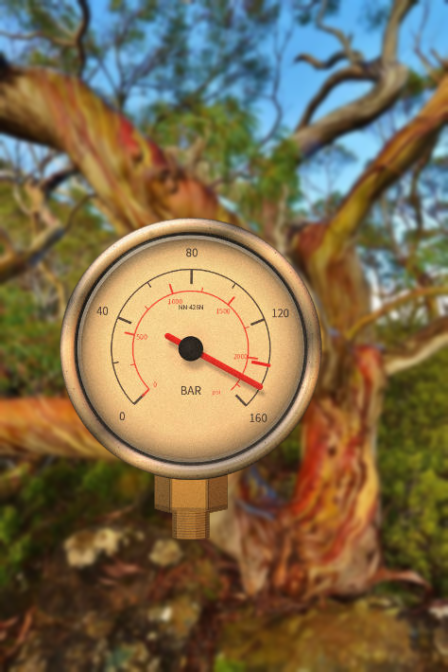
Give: 150,bar
